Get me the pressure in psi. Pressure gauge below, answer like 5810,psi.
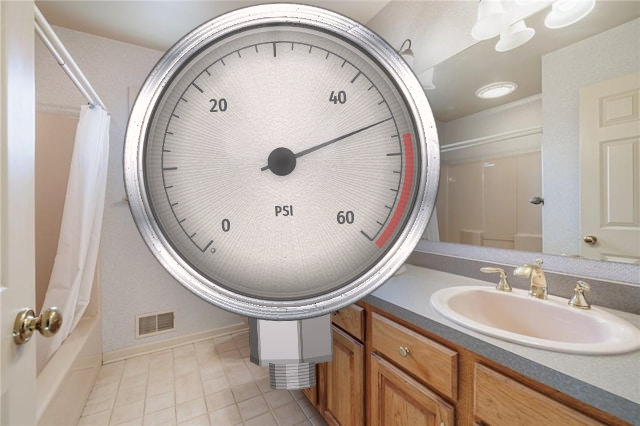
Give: 46,psi
